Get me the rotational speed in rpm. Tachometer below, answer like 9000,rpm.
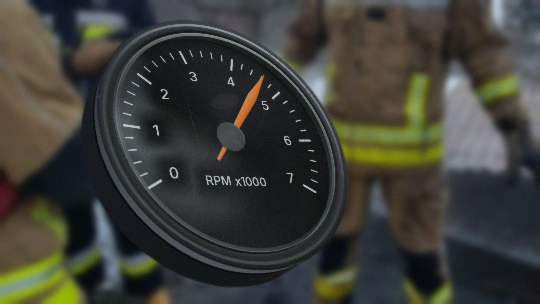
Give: 4600,rpm
